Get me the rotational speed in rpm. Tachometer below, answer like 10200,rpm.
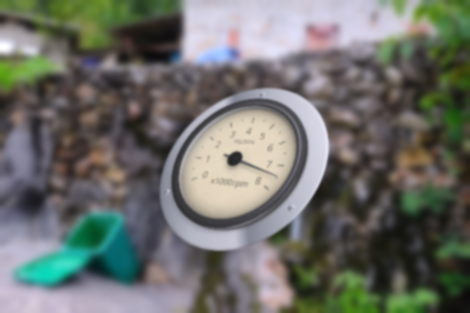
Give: 7500,rpm
